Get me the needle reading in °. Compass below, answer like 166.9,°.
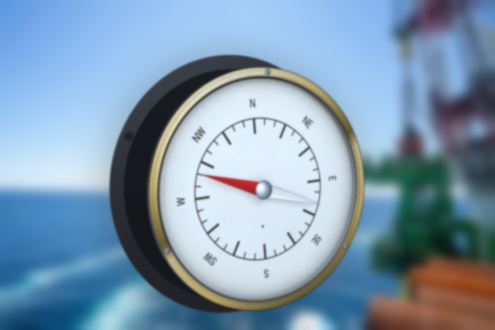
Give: 290,°
